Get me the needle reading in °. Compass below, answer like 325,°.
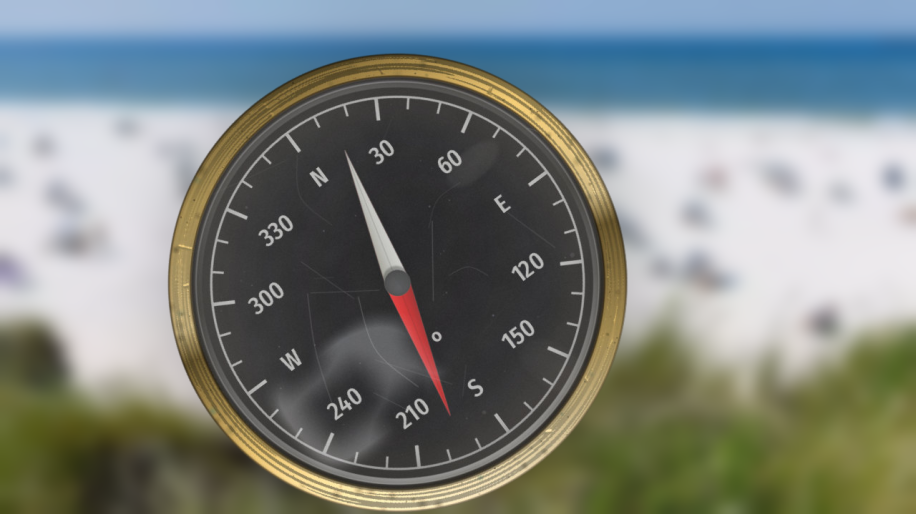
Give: 195,°
